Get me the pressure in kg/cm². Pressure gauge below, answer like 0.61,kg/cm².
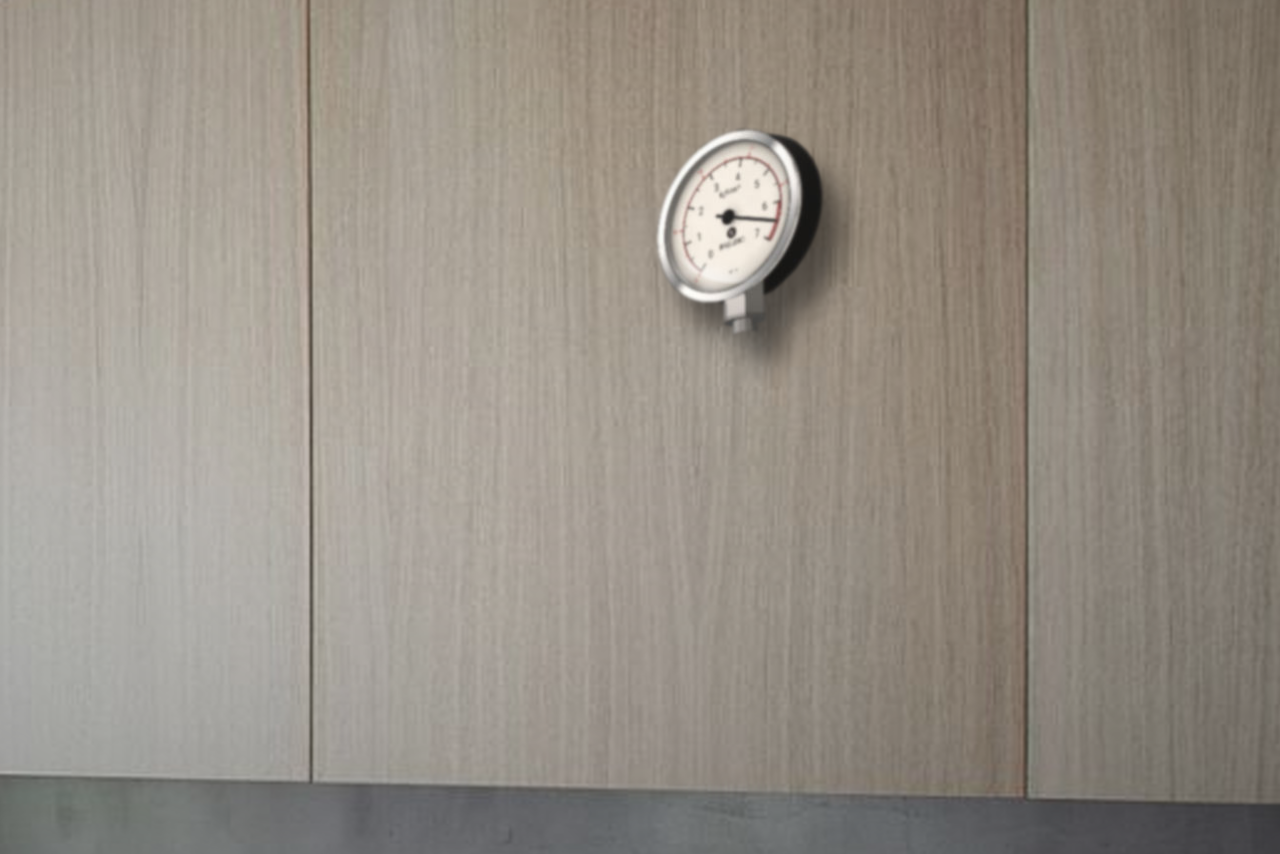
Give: 6.5,kg/cm²
